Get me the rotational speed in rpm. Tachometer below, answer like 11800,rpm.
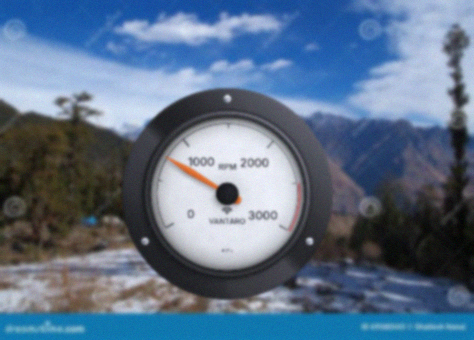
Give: 750,rpm
